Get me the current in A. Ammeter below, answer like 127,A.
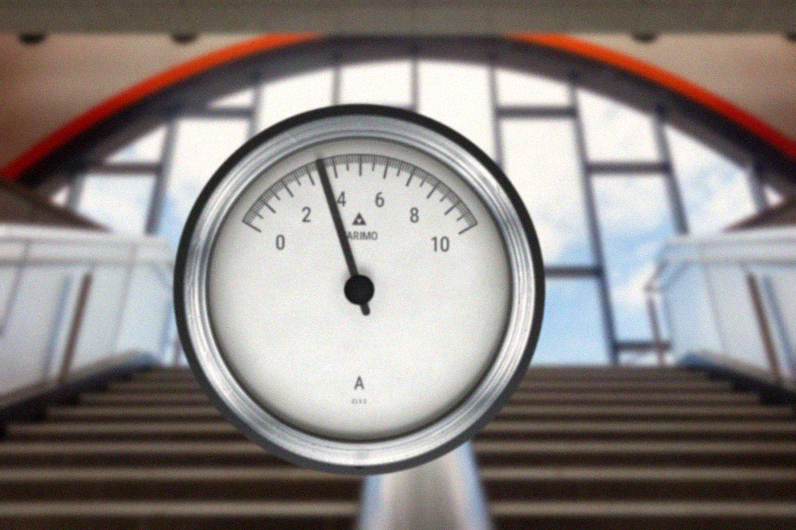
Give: 3.5,A
